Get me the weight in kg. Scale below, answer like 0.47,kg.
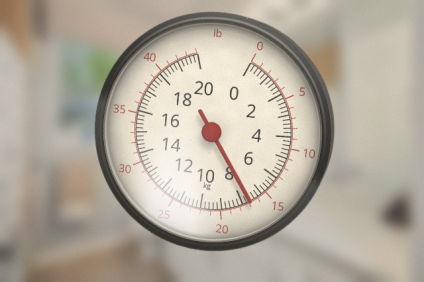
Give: 7.6,kg
